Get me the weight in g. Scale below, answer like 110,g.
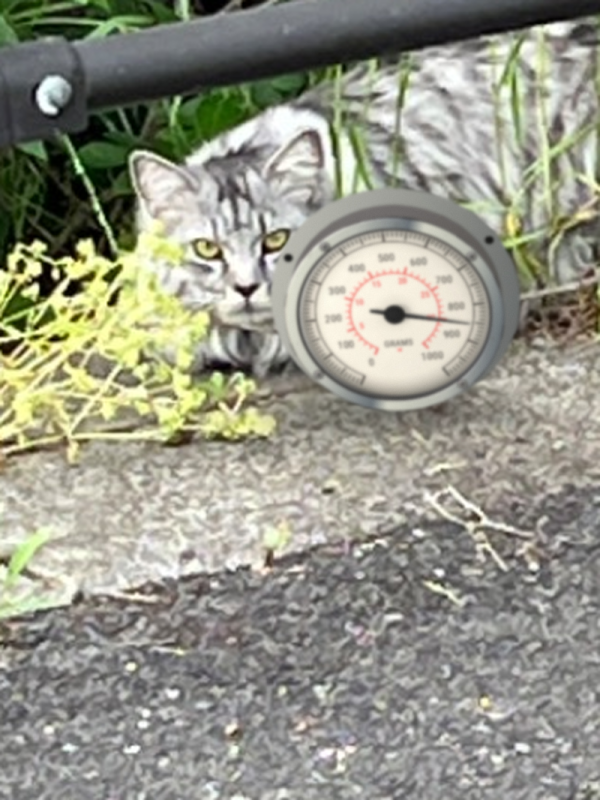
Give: 850,g
